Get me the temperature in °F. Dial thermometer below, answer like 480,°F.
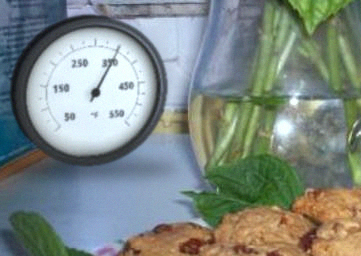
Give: 350,°F
